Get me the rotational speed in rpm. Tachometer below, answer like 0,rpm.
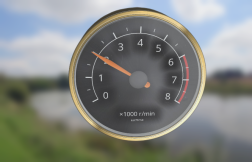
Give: 2000,rpm
